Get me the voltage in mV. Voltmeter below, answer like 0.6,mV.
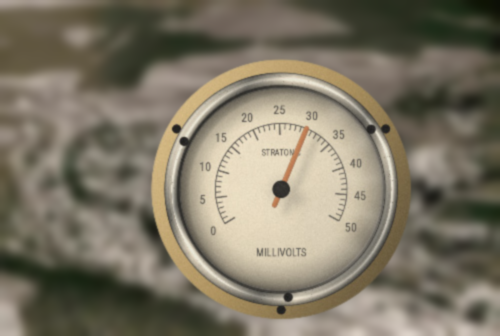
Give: 30,mV
